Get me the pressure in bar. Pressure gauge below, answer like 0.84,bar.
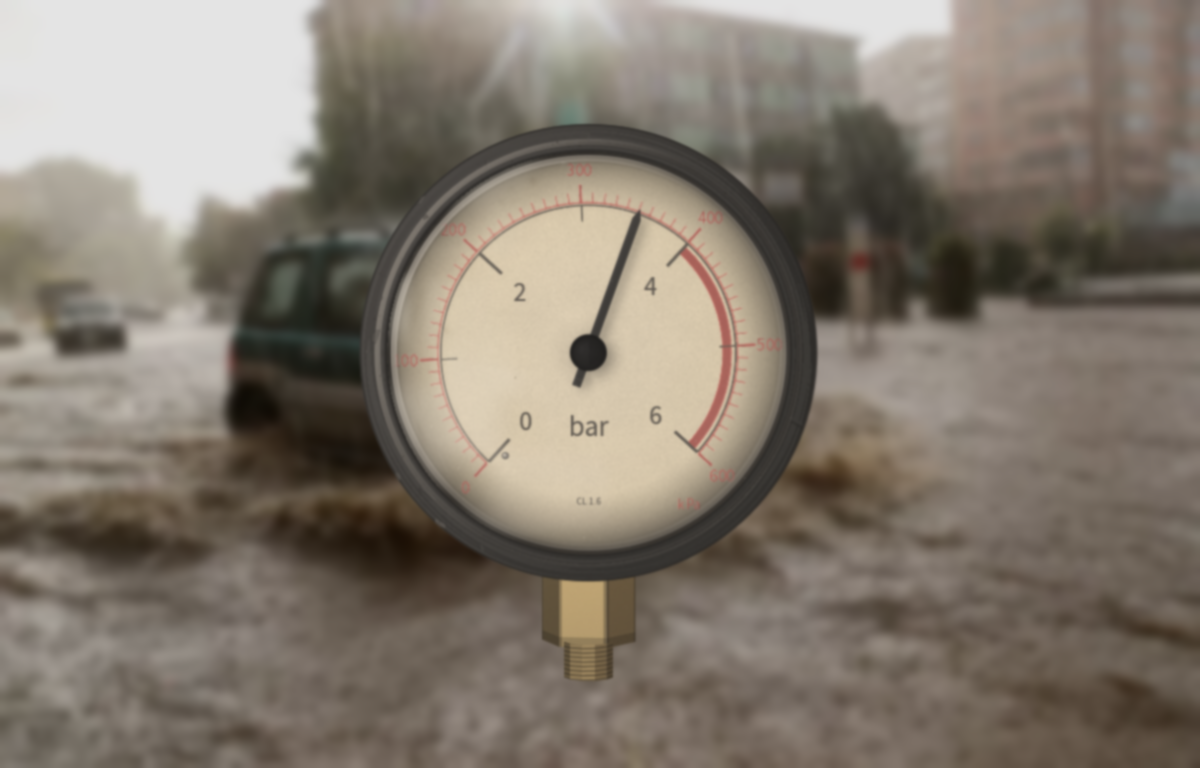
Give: 3.5,bar
